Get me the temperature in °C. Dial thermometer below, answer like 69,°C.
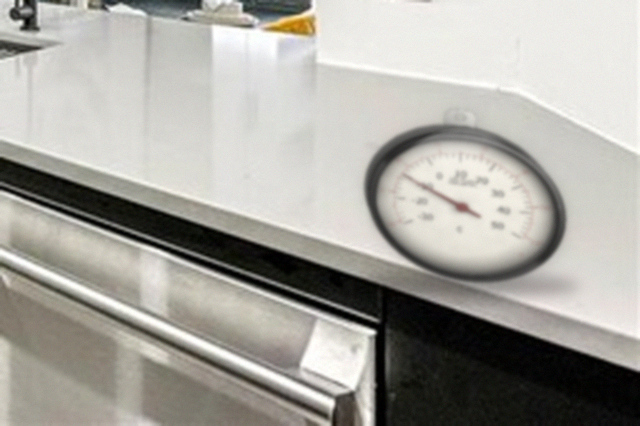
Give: -10,°C
